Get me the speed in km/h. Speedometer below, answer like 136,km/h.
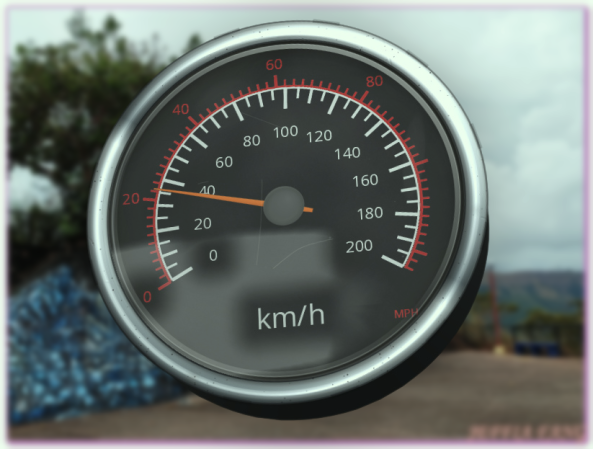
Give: 35,km/h
